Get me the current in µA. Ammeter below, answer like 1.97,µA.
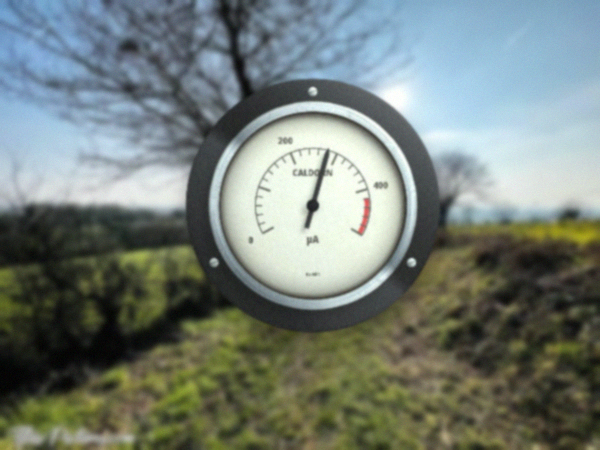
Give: 280,µA
